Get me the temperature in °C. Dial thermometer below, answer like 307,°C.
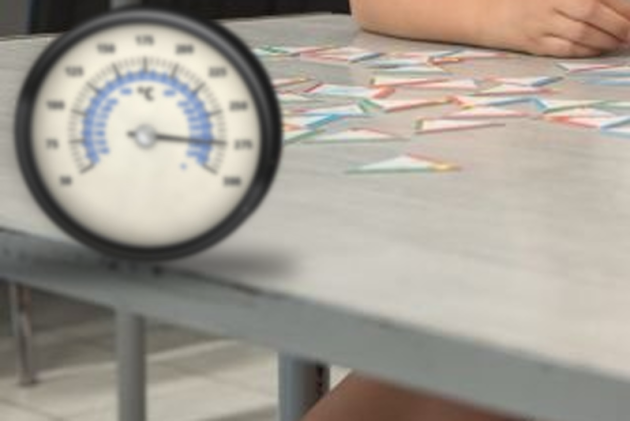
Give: 275,°C
